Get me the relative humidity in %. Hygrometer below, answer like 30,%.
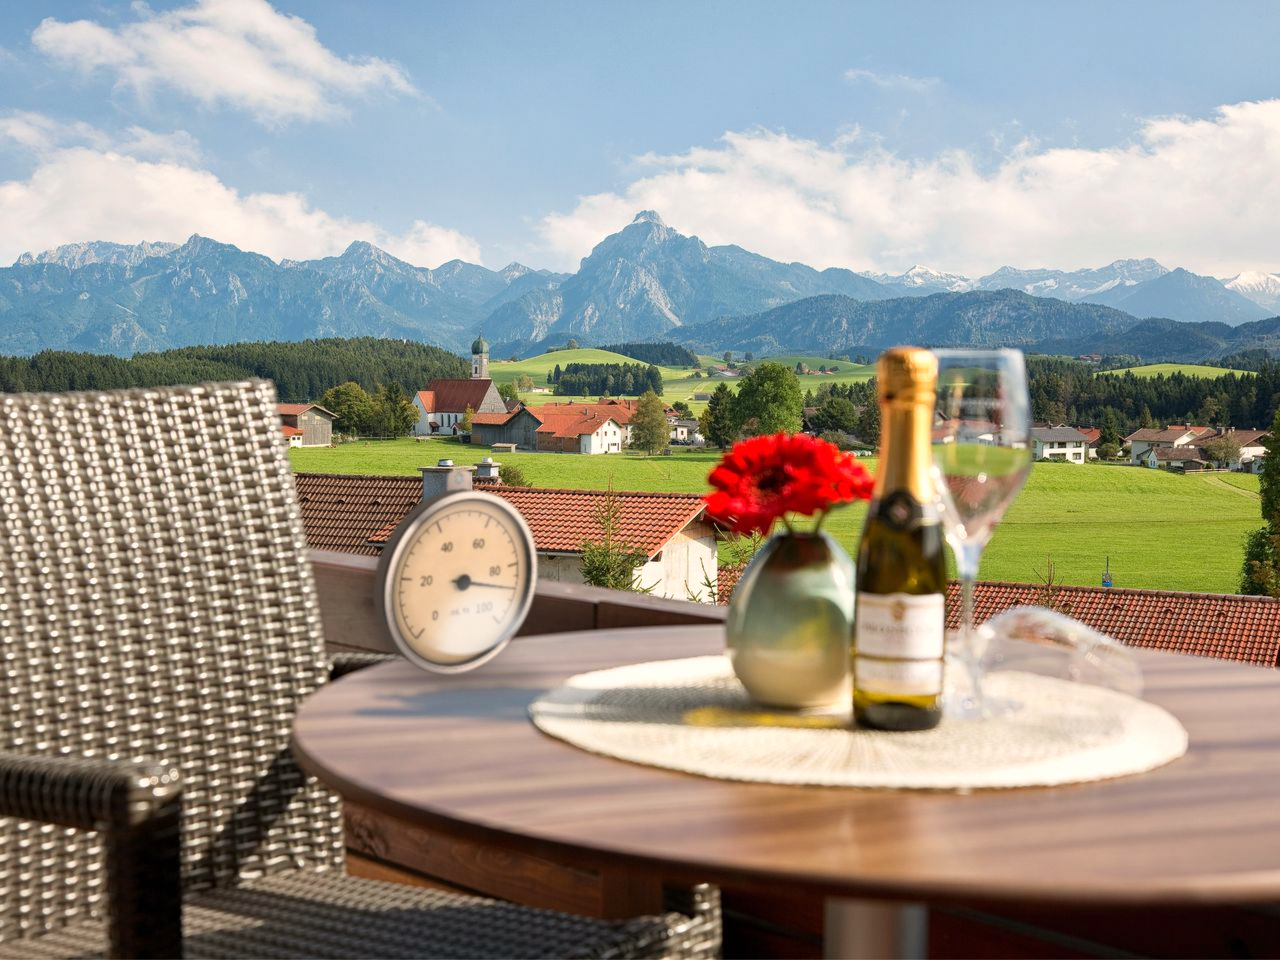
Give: 88,%
